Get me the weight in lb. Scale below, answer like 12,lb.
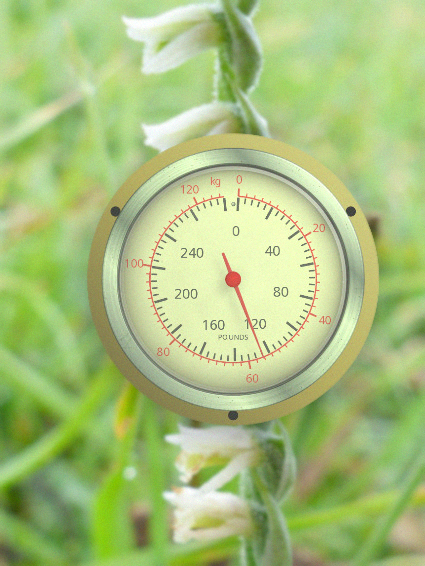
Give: 124,lb
